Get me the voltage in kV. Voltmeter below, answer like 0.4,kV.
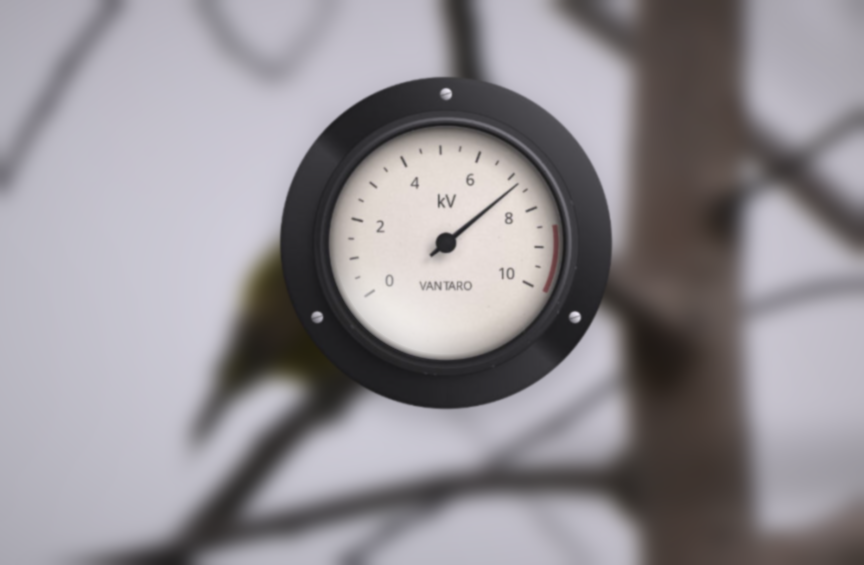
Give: 7.25,kV
